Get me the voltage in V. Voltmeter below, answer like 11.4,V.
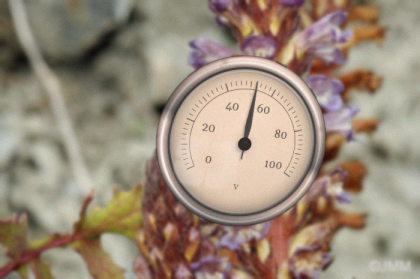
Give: 52,V
